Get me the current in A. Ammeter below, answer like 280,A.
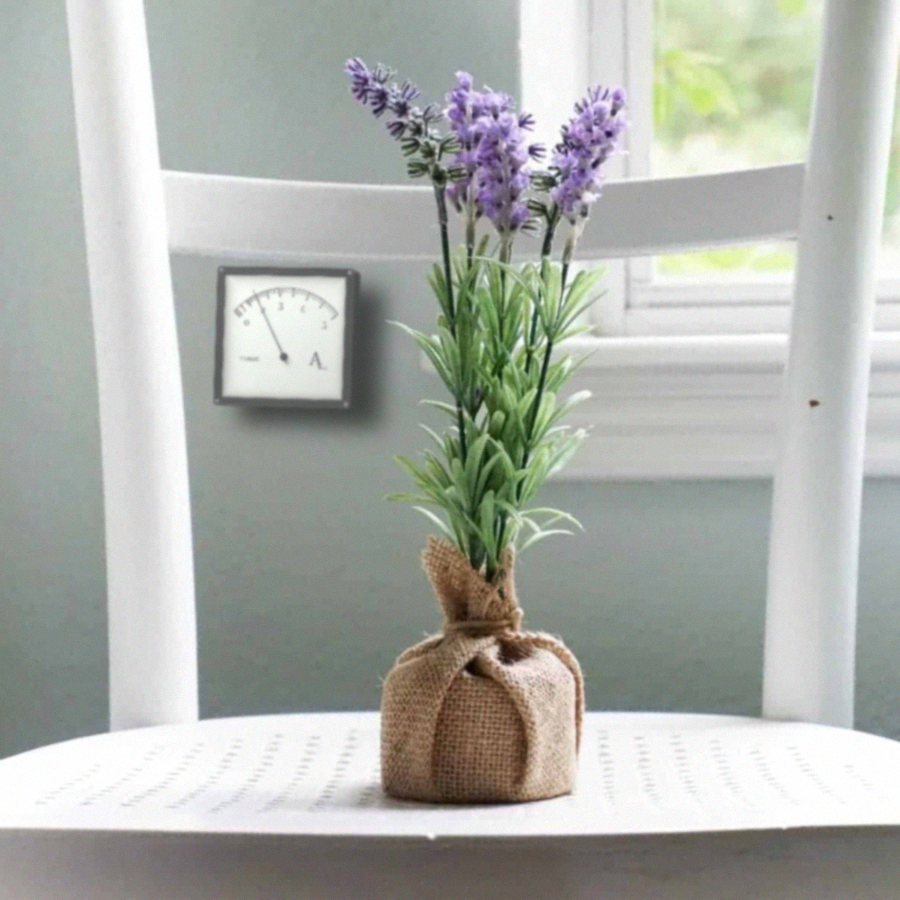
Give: 2,A
